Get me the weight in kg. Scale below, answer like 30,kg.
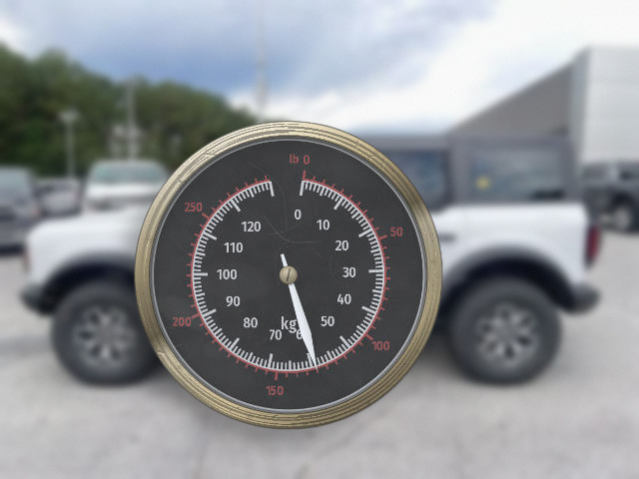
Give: 59,kg
